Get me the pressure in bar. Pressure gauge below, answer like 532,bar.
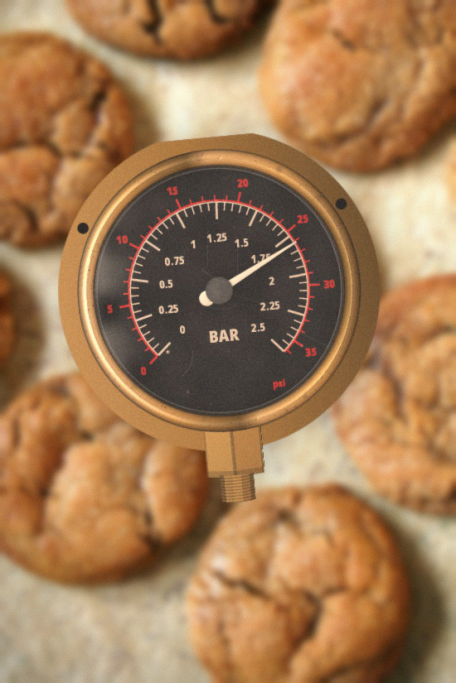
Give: 1.8,bar
